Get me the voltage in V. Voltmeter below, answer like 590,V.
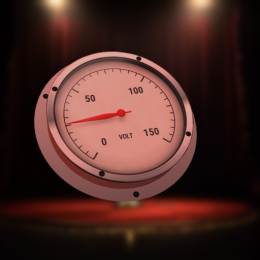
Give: 25,V
